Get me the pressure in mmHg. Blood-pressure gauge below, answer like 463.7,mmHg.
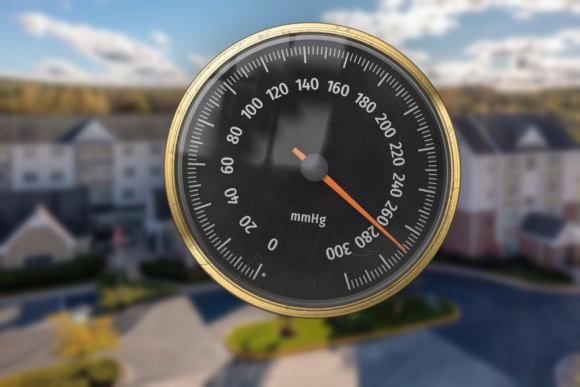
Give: 270,mmHg
